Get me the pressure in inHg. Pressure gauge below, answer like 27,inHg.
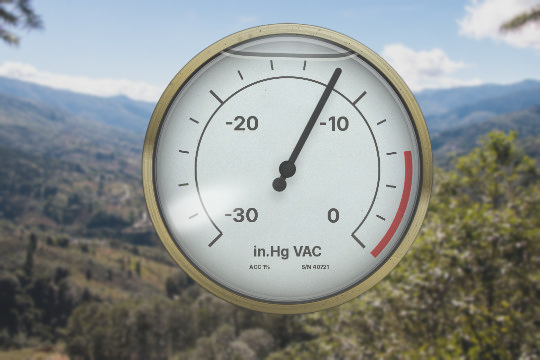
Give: -12,inHg
